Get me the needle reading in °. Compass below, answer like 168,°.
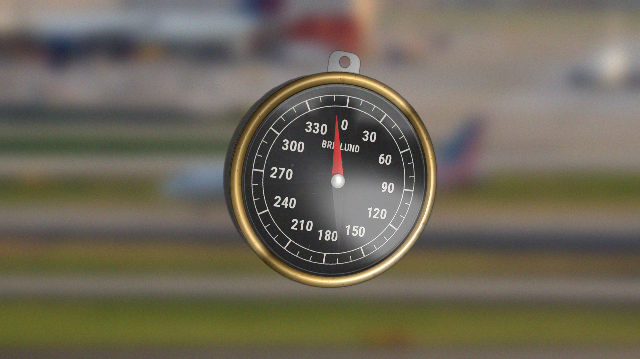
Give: 350,°
